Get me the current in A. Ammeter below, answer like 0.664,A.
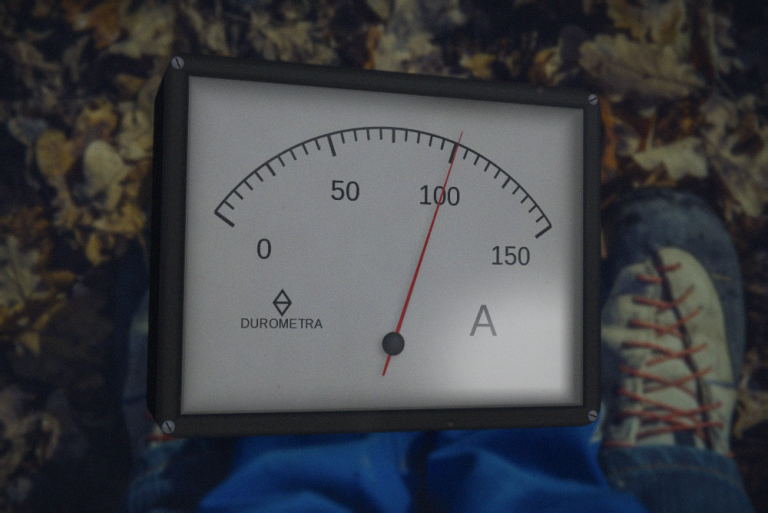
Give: 100,A
